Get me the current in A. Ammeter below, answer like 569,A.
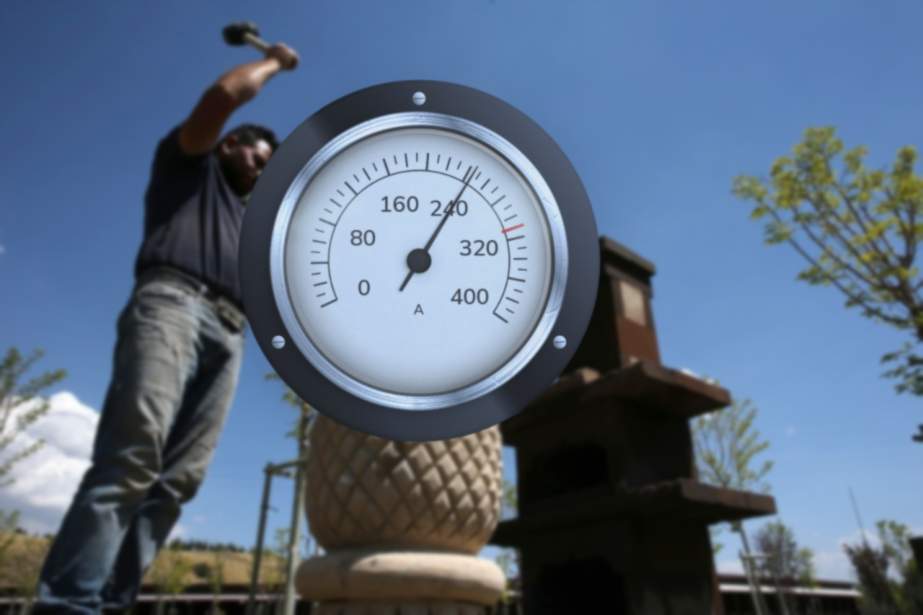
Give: 245,A
